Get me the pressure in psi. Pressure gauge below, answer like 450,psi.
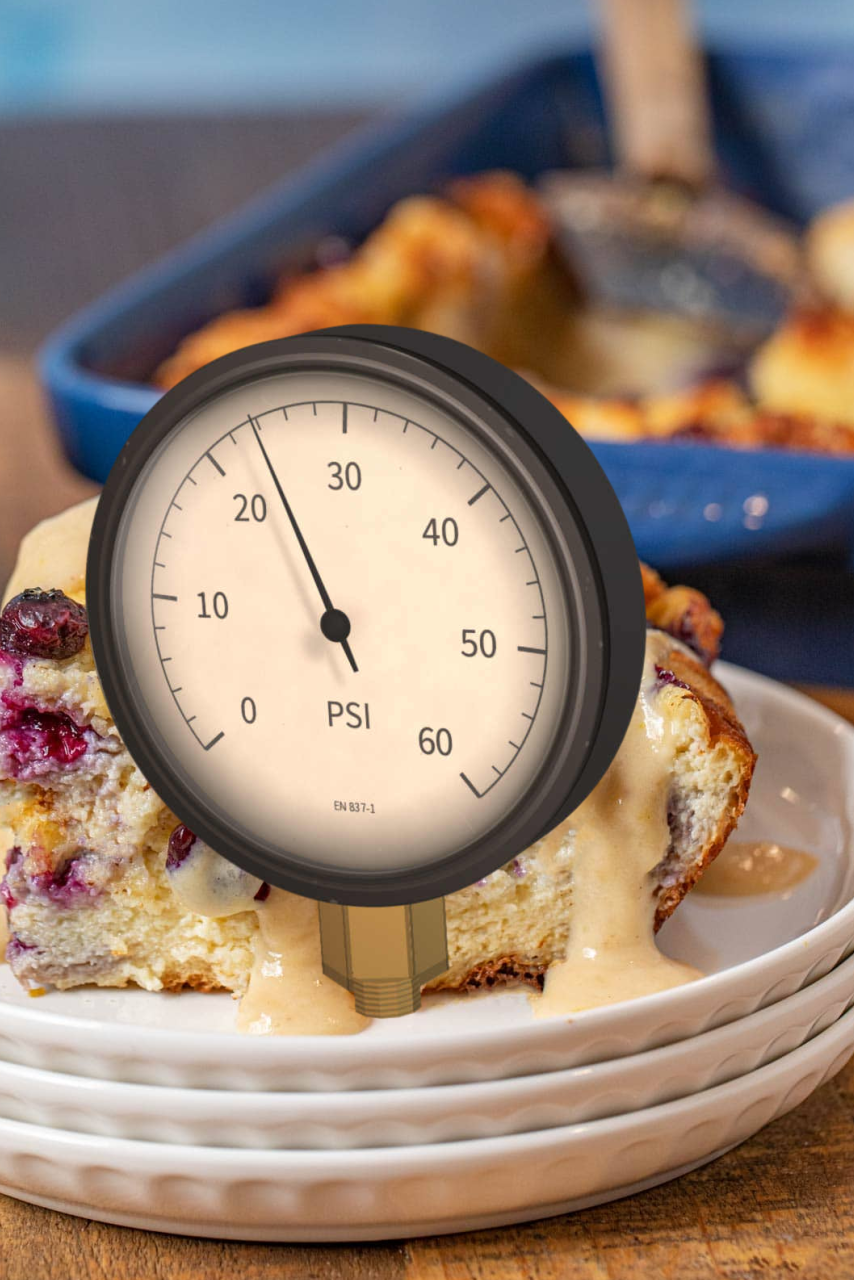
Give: 24,psi
